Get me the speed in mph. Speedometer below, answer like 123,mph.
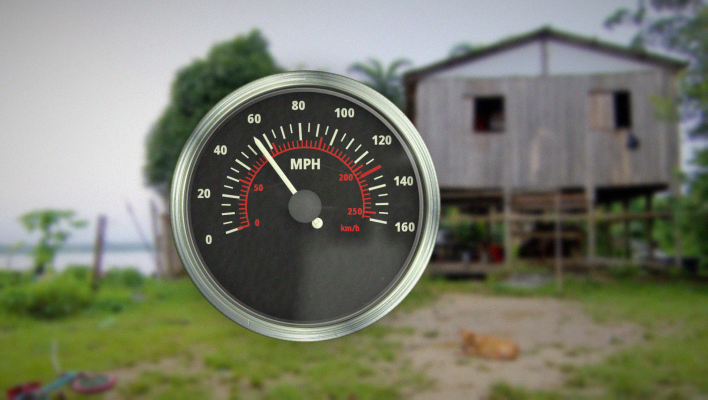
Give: 55,mph
